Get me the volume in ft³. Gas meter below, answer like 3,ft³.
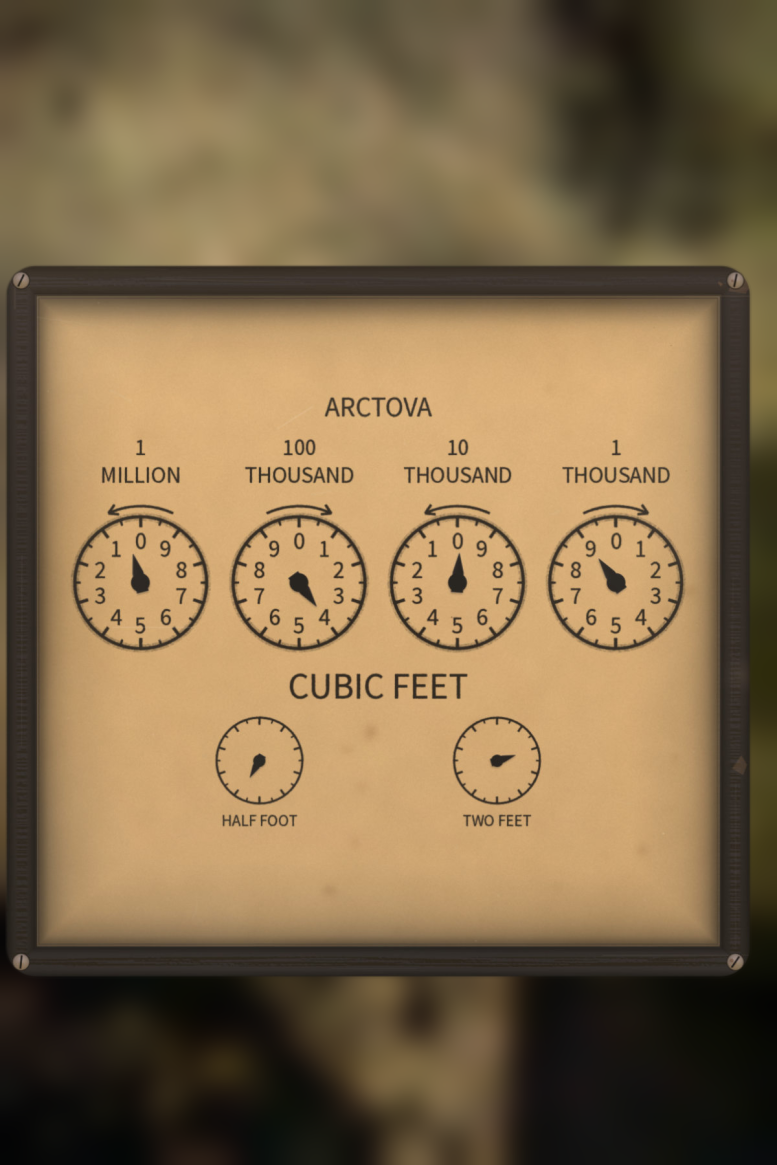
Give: 39900,ft³
